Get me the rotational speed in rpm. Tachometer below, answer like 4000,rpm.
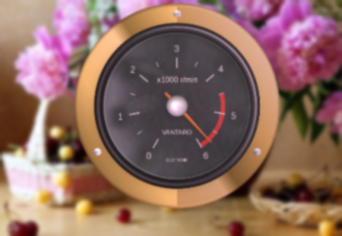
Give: 5750,rpm
